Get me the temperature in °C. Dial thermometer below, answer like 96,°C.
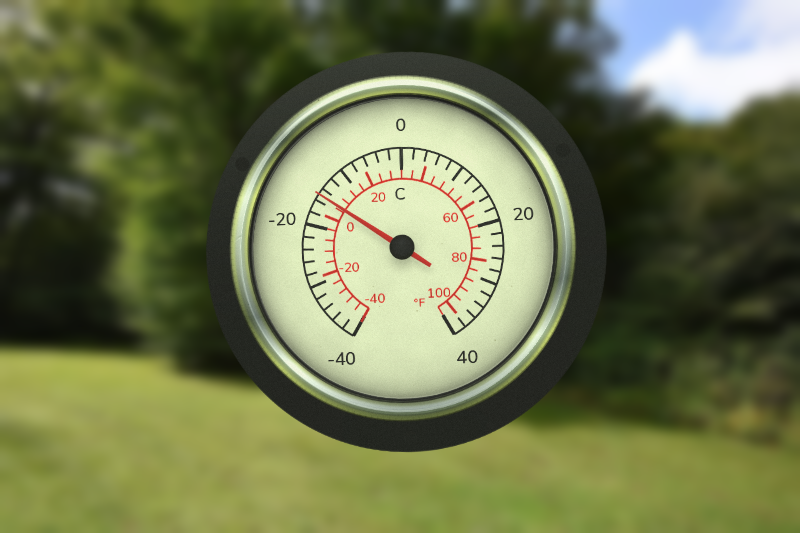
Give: -15,°C
